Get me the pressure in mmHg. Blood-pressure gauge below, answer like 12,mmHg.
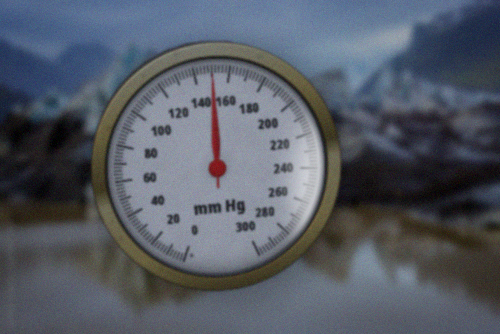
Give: 150,mmHg
